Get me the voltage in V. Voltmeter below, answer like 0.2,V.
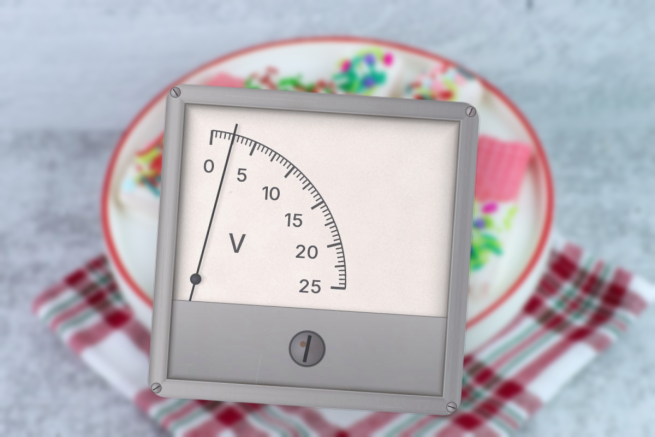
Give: 2.5,V
